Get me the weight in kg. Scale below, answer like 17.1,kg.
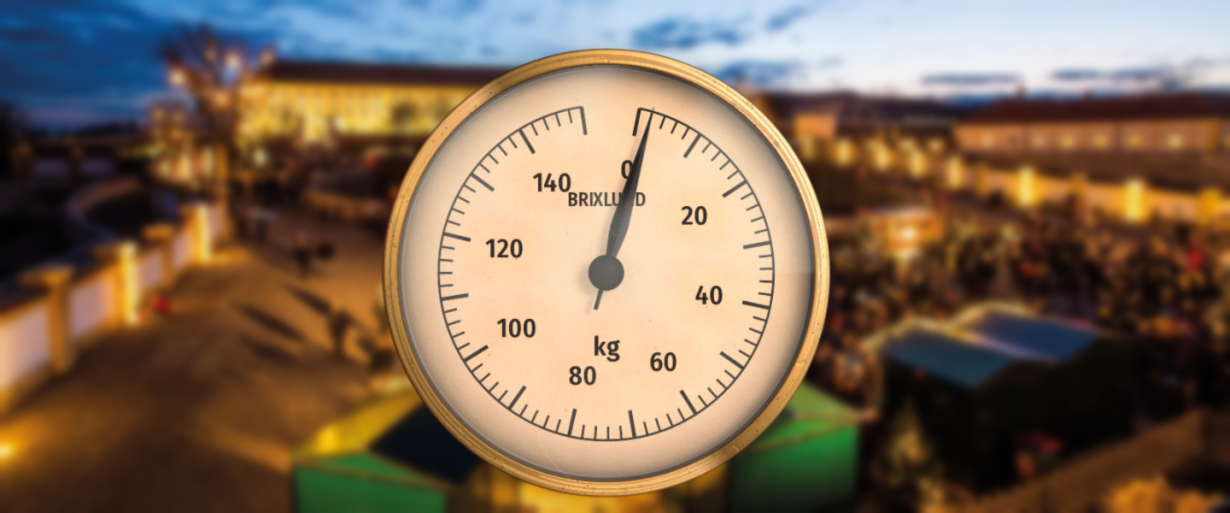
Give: 2,kg
